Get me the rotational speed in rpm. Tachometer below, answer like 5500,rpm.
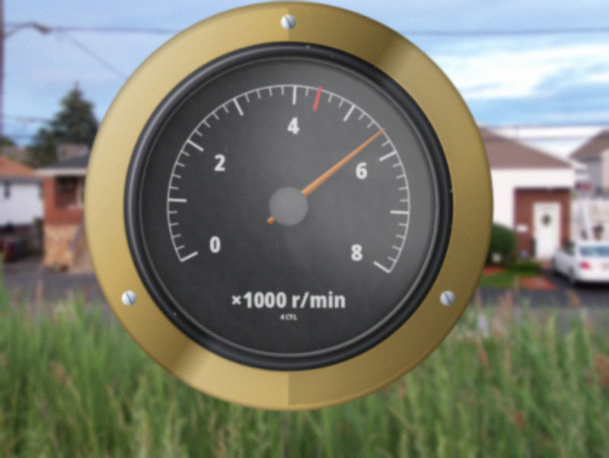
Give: 5600,rpm
